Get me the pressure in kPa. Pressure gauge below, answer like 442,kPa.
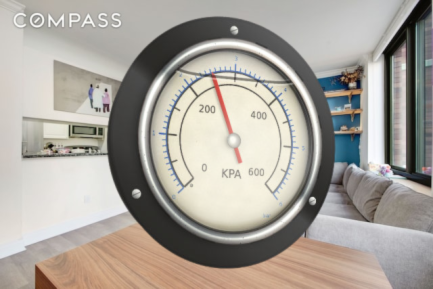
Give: 250,kPa
